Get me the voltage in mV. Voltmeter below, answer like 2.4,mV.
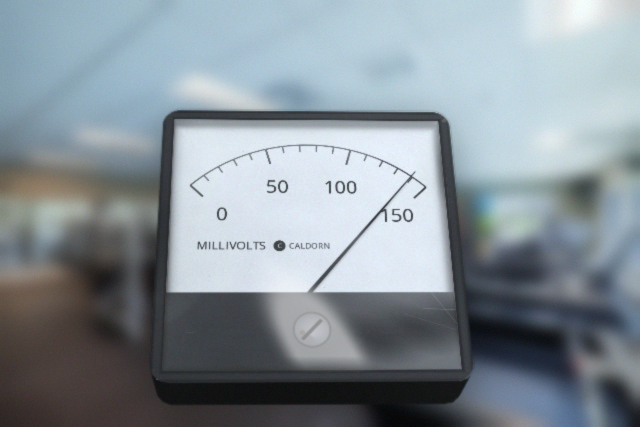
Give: 140,mV
